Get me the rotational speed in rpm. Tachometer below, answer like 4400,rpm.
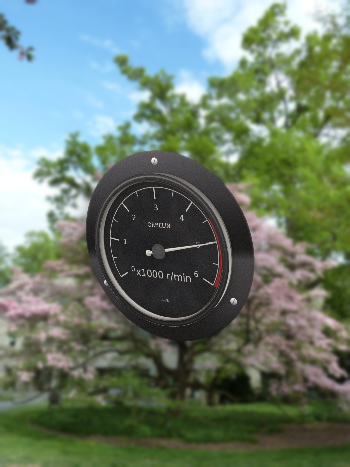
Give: 5000,rpm
